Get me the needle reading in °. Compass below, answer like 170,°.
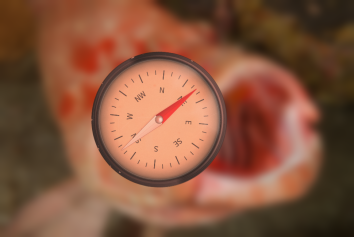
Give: 45,°
